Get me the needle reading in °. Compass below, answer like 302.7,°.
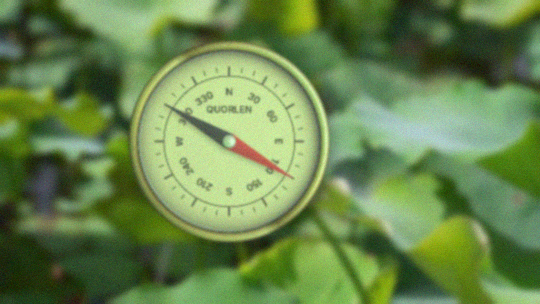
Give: 120,°
